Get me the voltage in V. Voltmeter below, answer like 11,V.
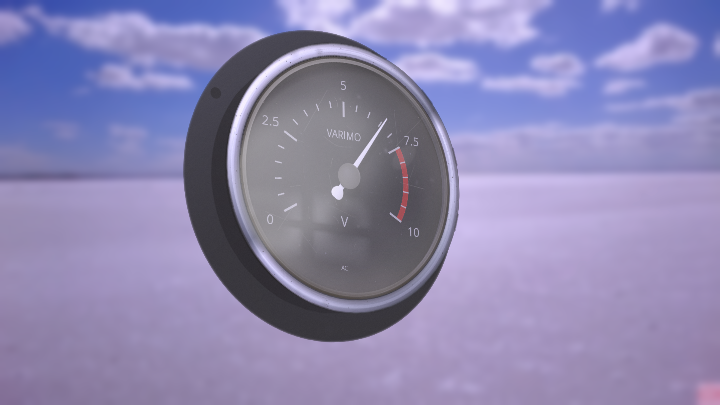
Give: 6.5,V
